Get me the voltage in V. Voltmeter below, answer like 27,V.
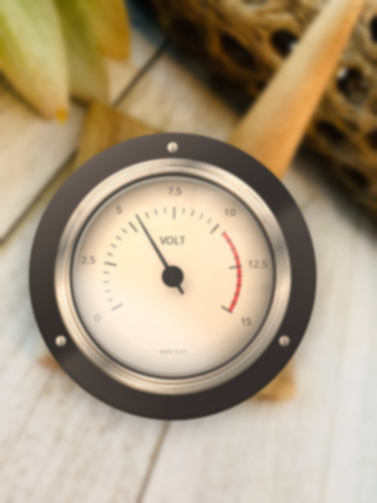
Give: 5.5,V
